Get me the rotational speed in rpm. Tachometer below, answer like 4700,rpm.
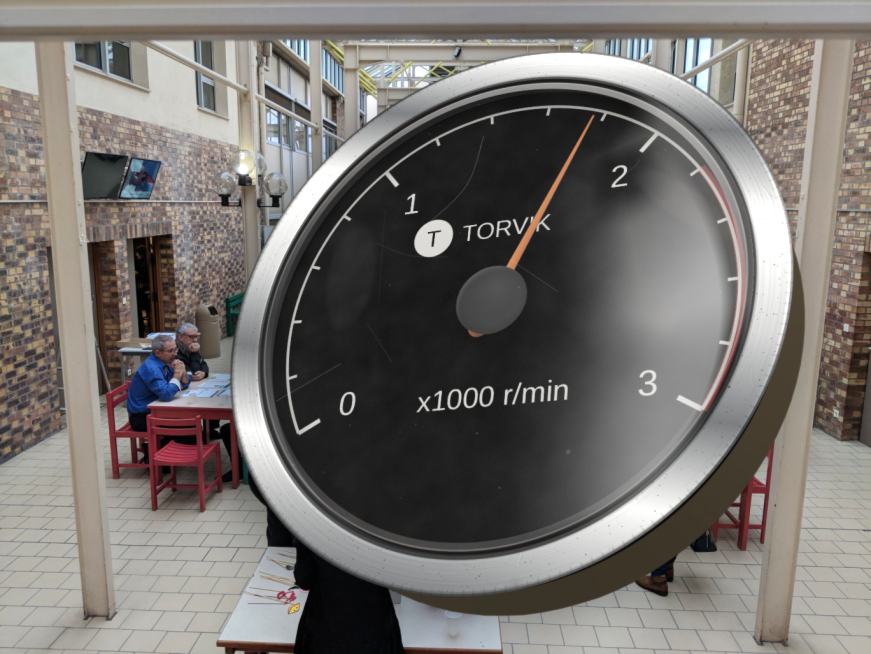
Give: 1800,rpm
